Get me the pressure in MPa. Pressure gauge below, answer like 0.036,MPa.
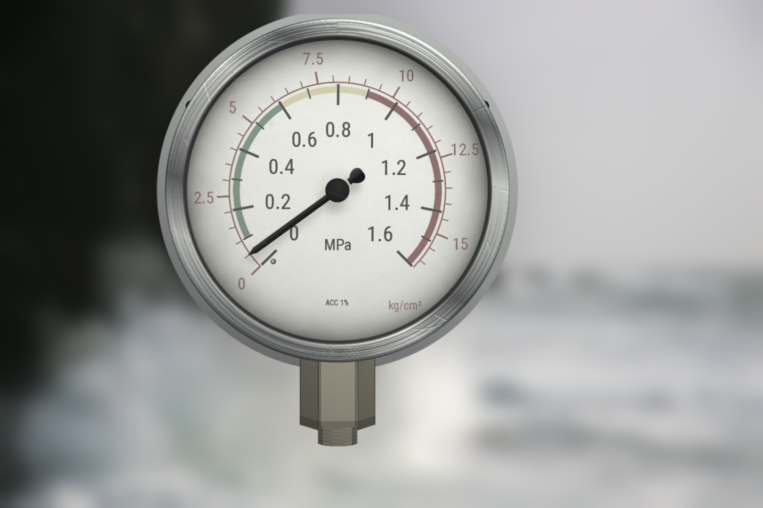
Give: 0.05,MPa
